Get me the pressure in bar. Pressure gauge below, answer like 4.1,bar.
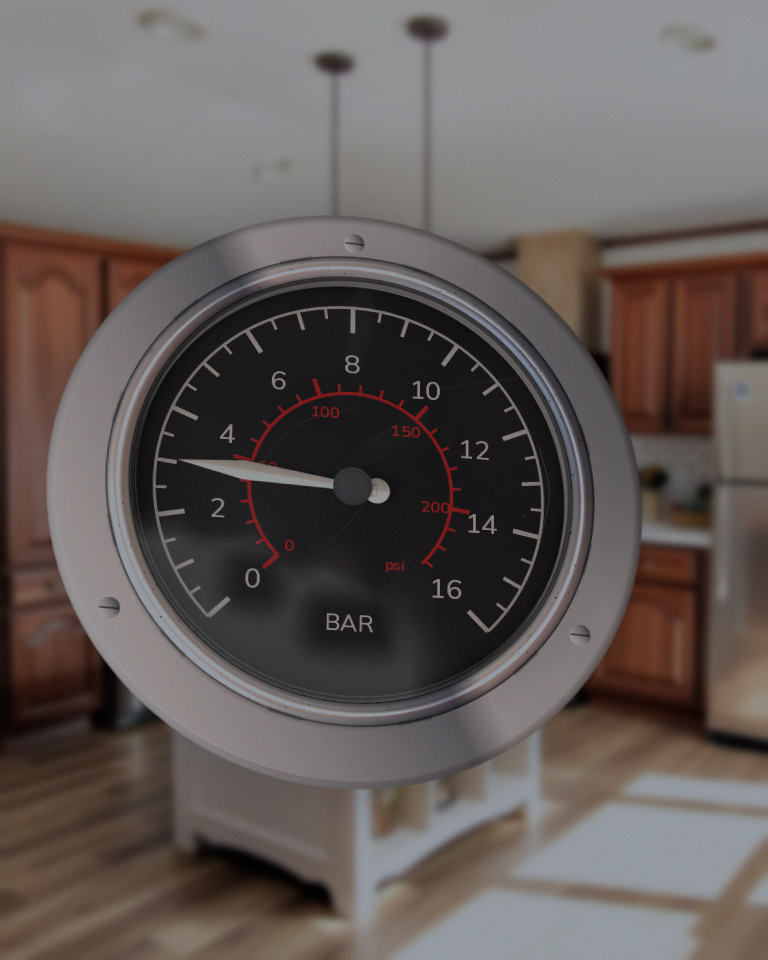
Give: 3,bar
